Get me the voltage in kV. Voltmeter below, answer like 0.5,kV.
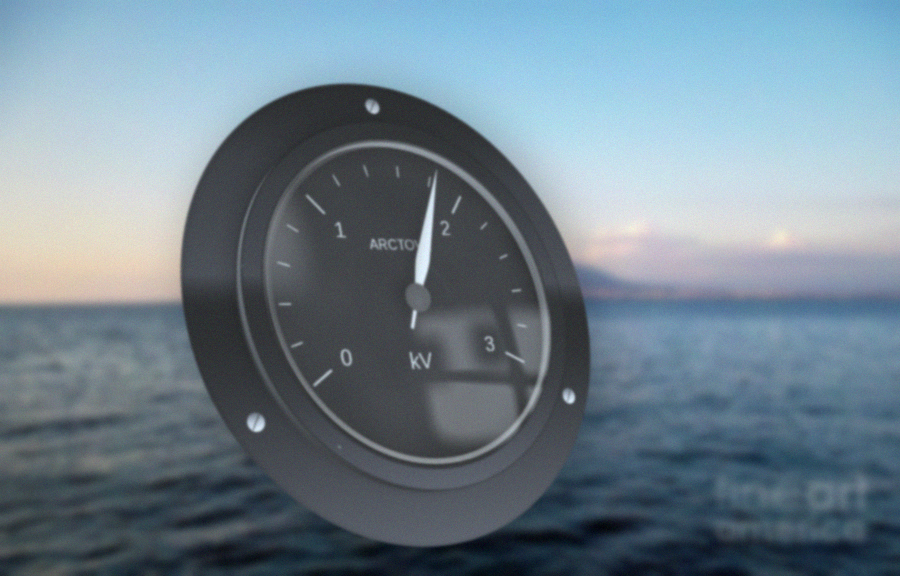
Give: 1.8,kV
